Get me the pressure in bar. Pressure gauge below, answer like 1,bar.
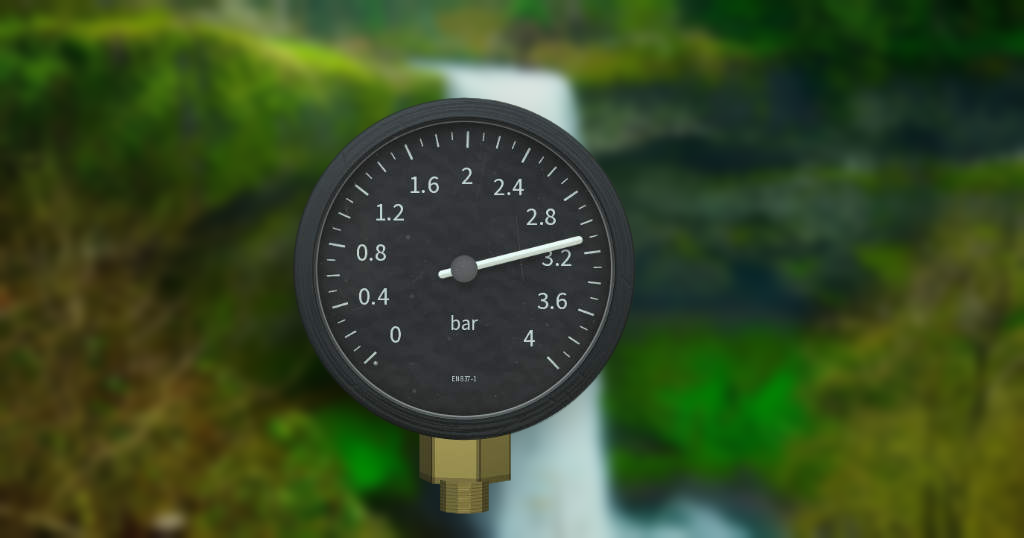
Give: 3.1,bar
